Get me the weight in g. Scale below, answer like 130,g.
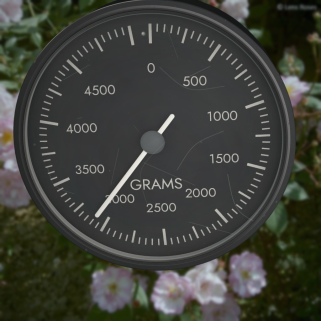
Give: 3100,g
